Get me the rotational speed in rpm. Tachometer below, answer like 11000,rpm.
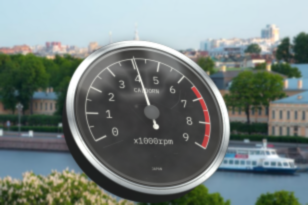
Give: 4000,rpm
